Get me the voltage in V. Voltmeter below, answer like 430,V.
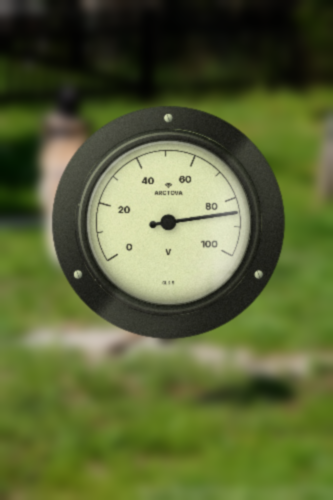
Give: 85,V
